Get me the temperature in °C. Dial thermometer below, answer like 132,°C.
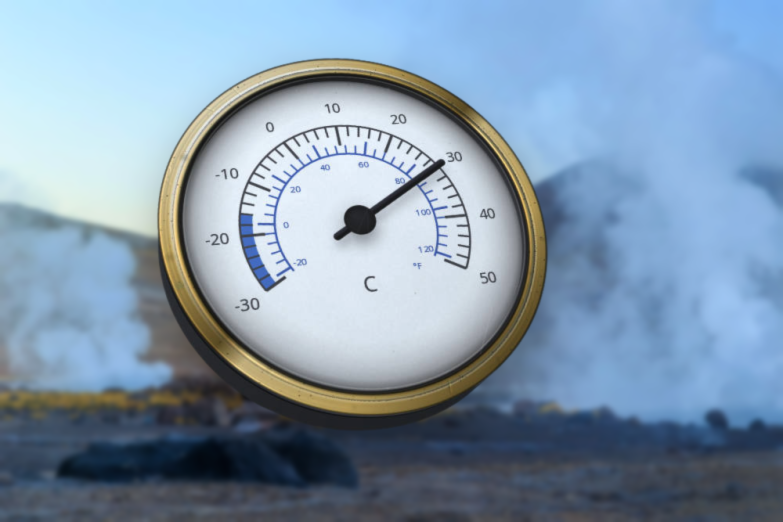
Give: 30,°C
